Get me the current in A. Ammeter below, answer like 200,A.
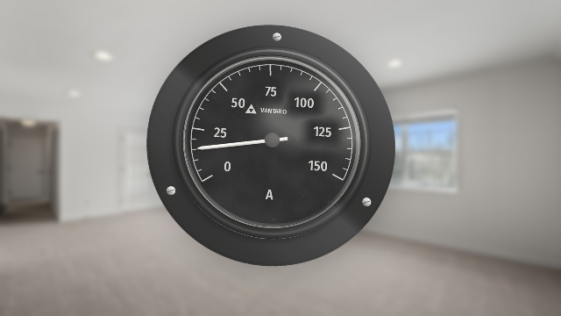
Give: 15,A
